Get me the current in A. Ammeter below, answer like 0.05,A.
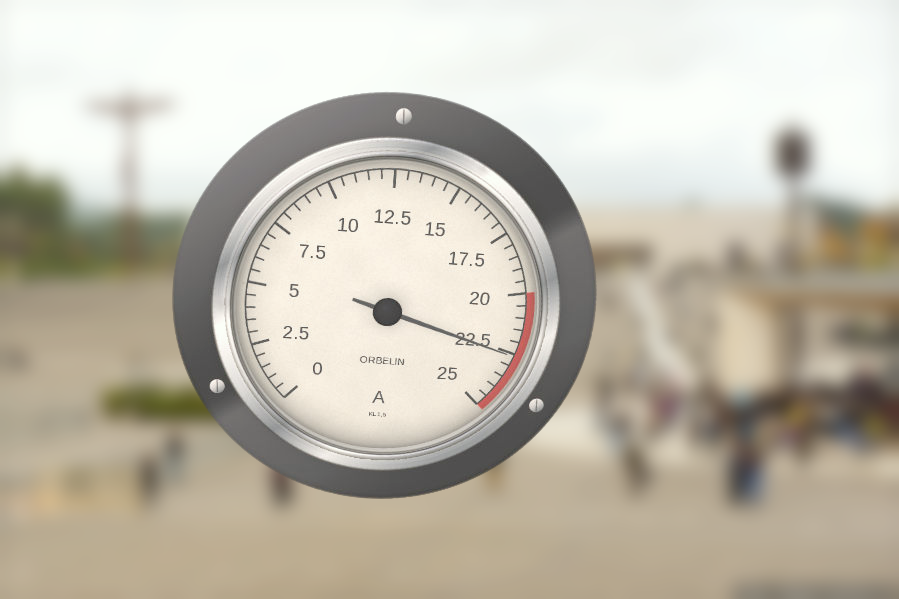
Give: 22.5,A
